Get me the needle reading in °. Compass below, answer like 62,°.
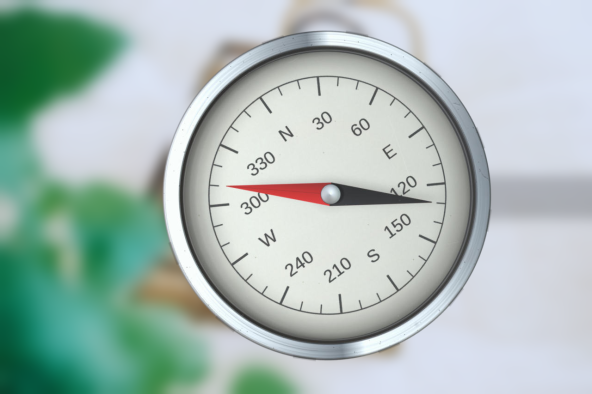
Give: 310,°
